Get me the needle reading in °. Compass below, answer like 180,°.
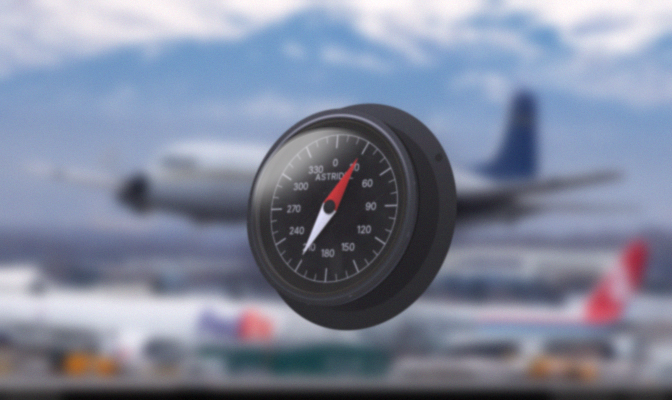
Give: 30,°
